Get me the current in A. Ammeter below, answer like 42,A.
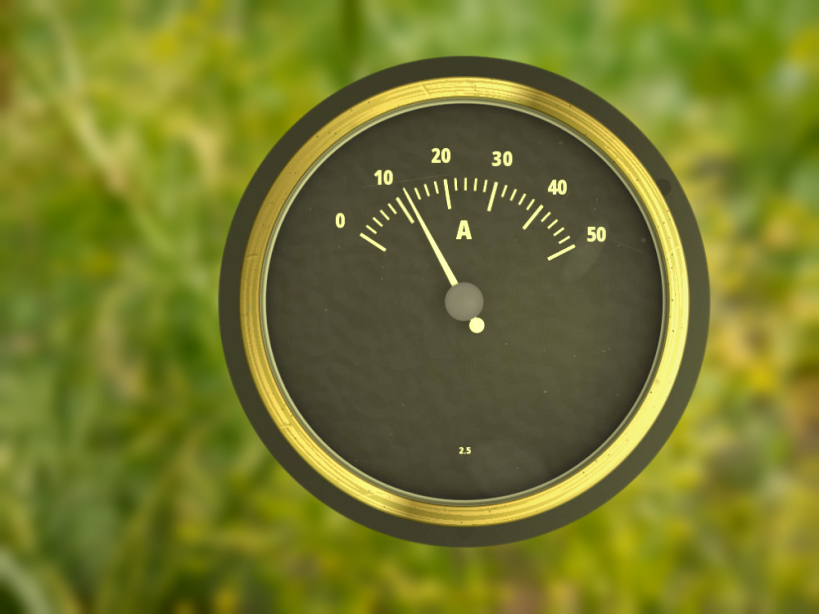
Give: 12,A
